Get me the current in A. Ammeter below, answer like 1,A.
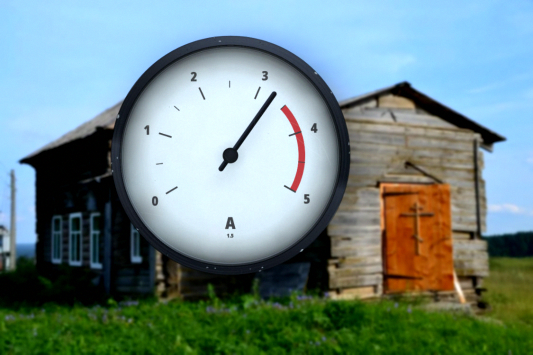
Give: 3.25,A
